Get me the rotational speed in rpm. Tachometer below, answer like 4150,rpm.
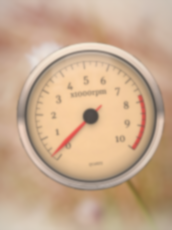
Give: 250,rpm
